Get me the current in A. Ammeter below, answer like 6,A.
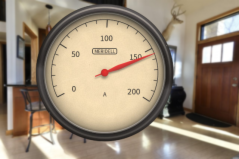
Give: 155,A
